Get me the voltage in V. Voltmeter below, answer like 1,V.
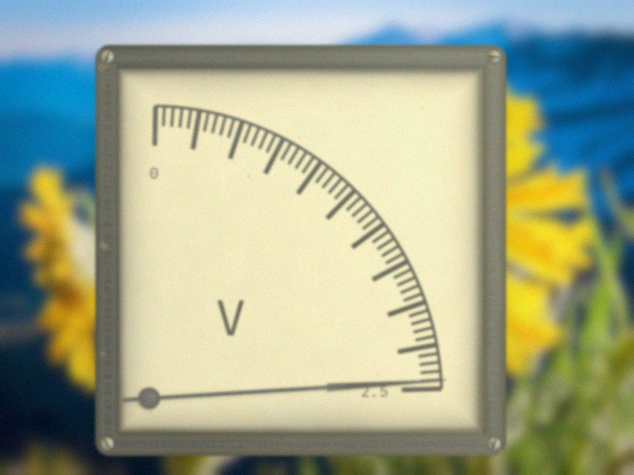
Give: 2.45,V
